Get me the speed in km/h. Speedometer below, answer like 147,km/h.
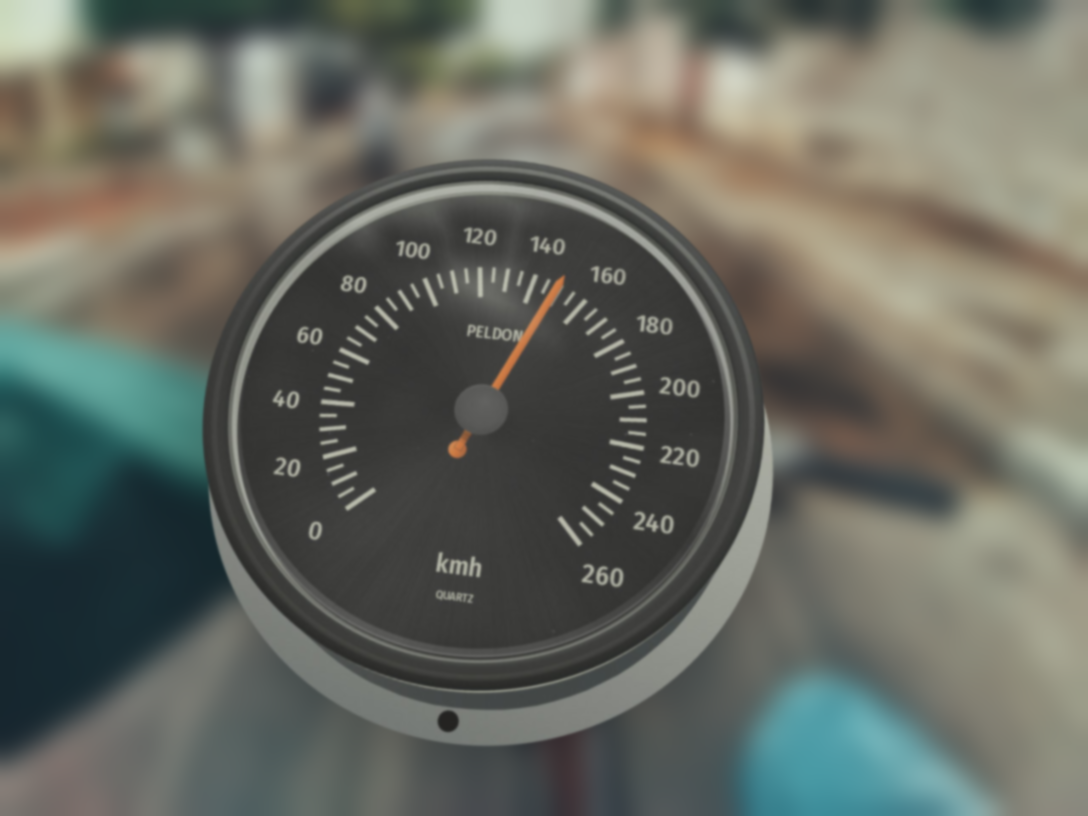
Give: 150,km/h
